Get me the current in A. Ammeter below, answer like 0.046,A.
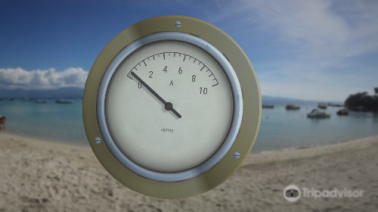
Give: 0.5,A
